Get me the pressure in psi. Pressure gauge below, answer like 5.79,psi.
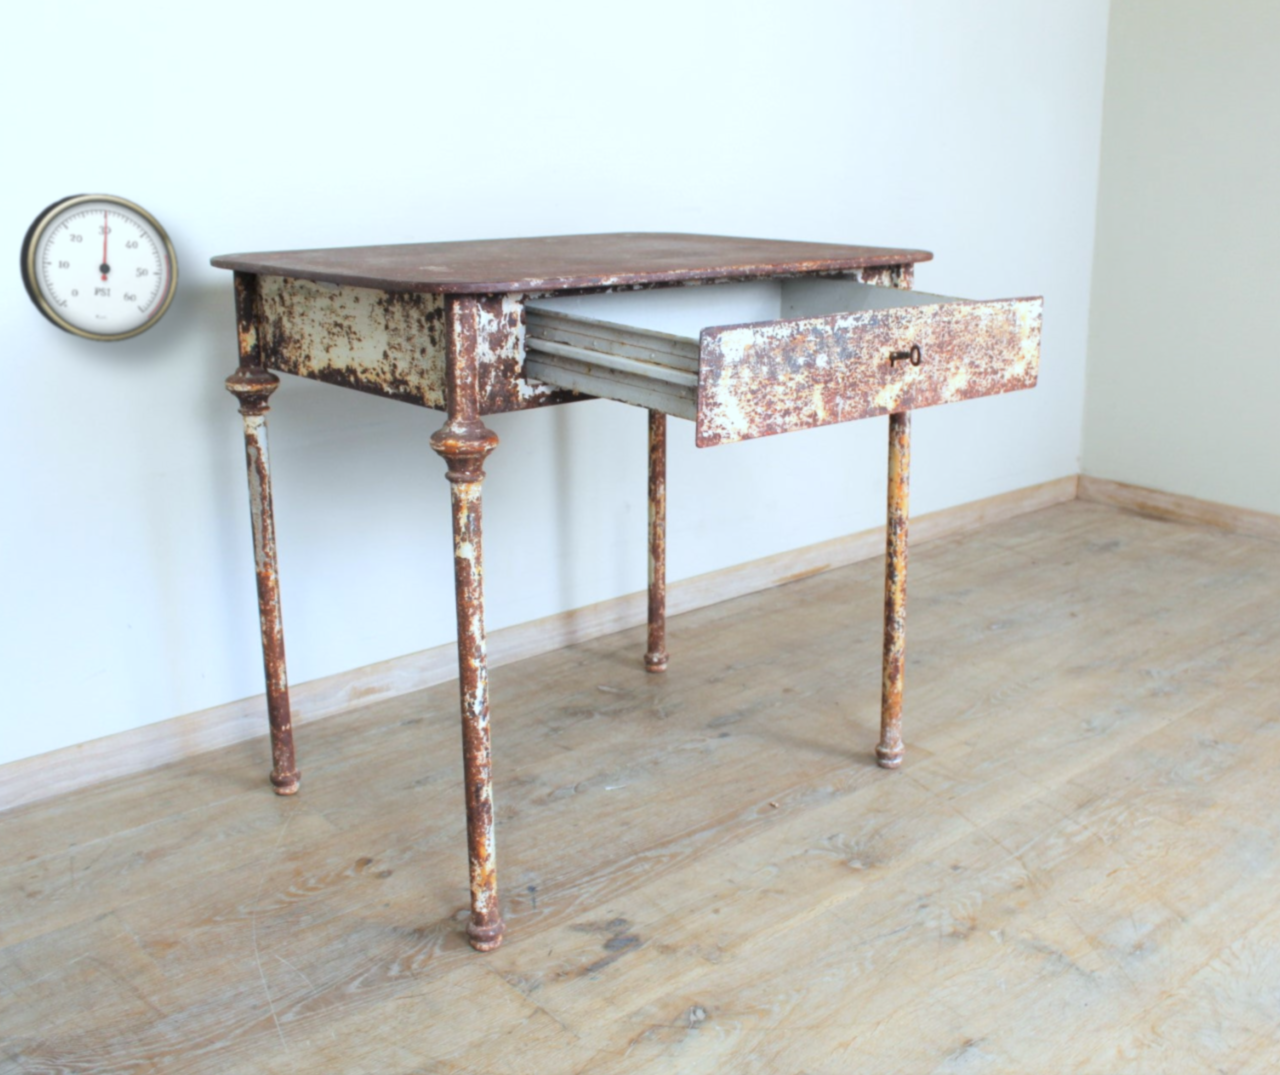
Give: 30,psi
